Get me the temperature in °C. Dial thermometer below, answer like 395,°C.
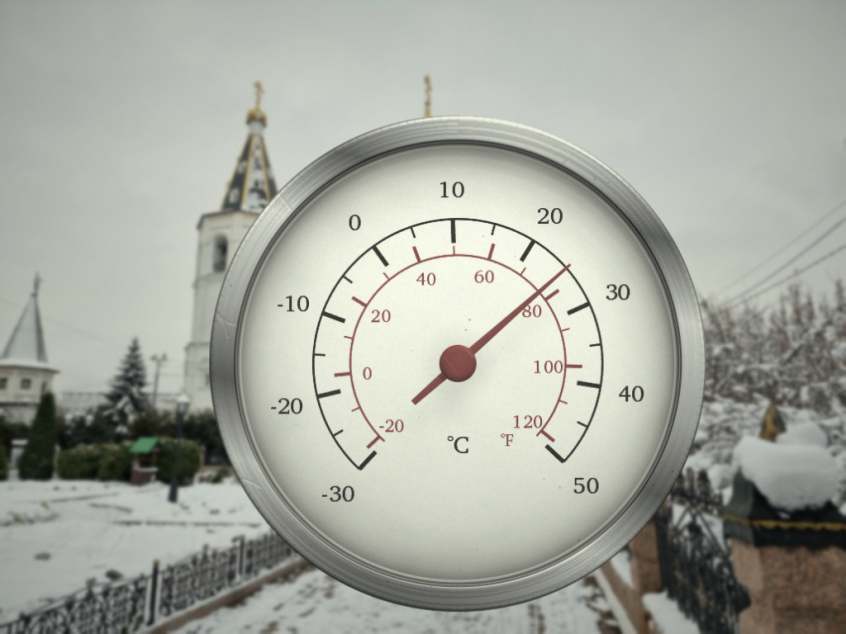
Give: 25,°C
